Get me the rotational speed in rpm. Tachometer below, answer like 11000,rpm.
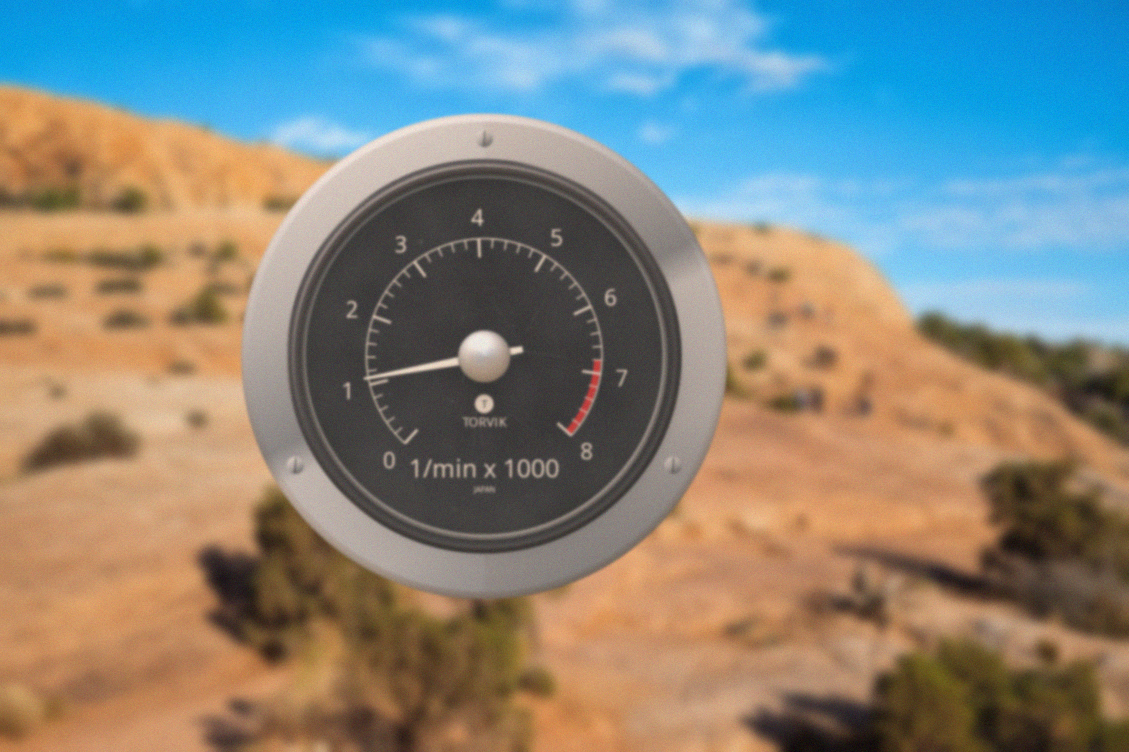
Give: 1100,rpm
